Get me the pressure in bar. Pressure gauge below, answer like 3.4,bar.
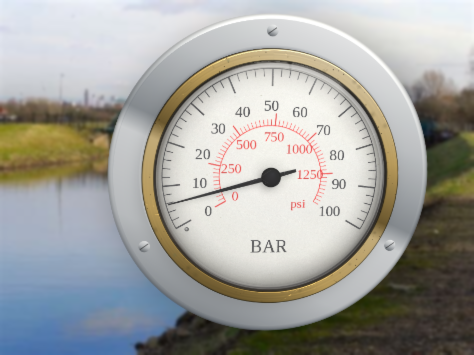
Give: 6,bar
